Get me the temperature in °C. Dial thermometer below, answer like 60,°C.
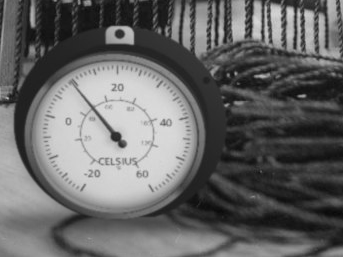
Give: 10,°C
